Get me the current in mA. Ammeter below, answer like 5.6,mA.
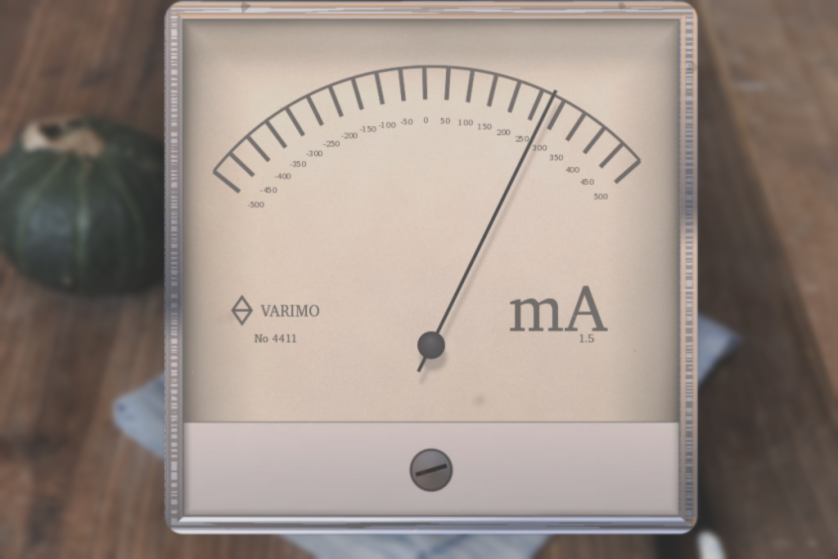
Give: 275,mA
